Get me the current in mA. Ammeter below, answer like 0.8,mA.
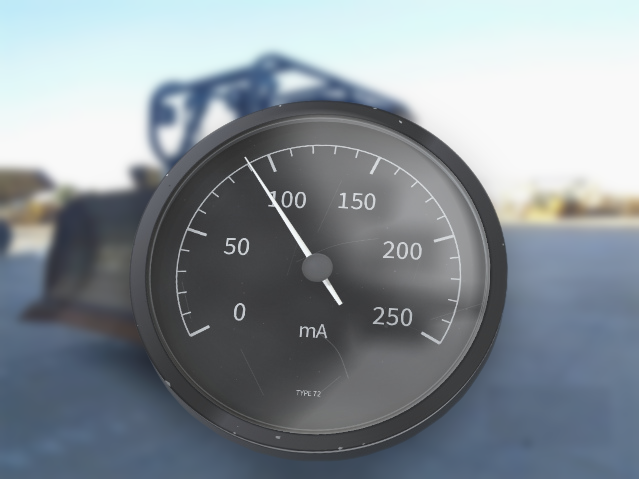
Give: 90,mA
